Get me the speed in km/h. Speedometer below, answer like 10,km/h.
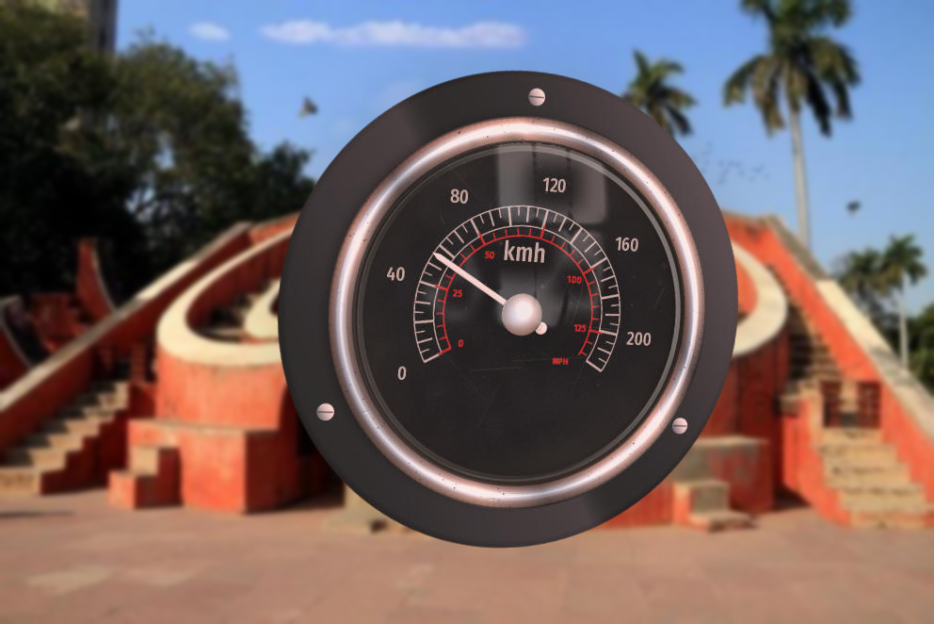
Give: 55,km/h
